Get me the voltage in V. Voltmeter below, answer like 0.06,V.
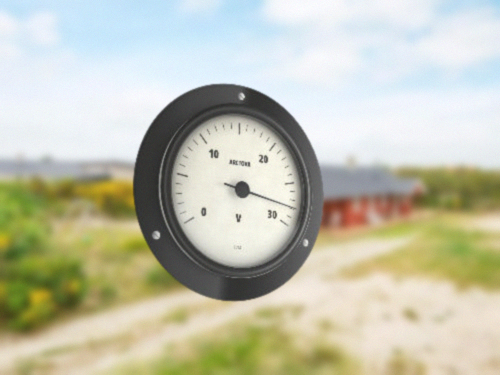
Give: 28,V
